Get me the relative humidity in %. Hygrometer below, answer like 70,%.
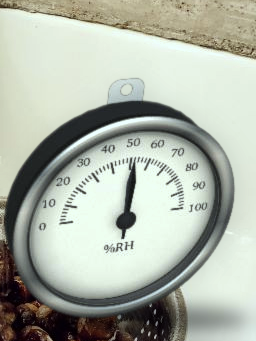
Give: 50,%
